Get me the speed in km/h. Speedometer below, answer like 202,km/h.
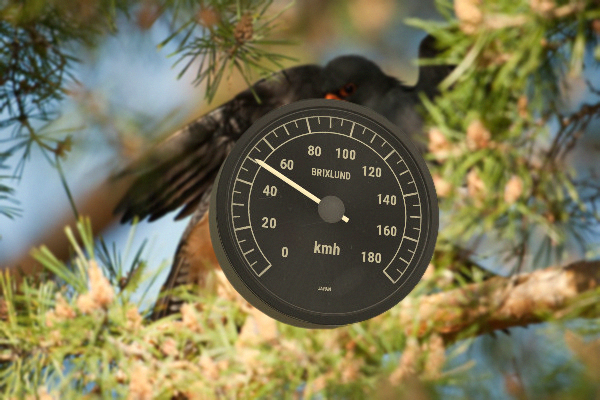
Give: 50,km/h
